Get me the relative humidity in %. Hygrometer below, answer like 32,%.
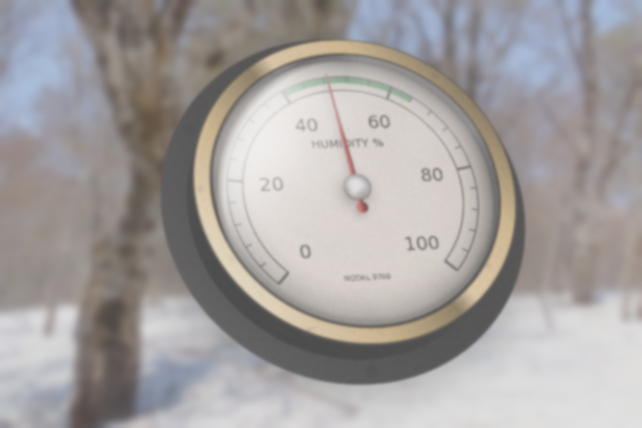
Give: 48,%
